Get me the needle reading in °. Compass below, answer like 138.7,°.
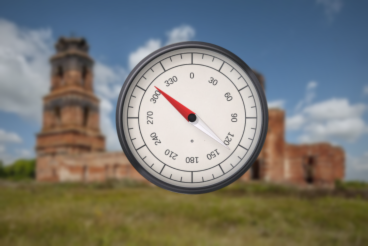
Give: 310,°
